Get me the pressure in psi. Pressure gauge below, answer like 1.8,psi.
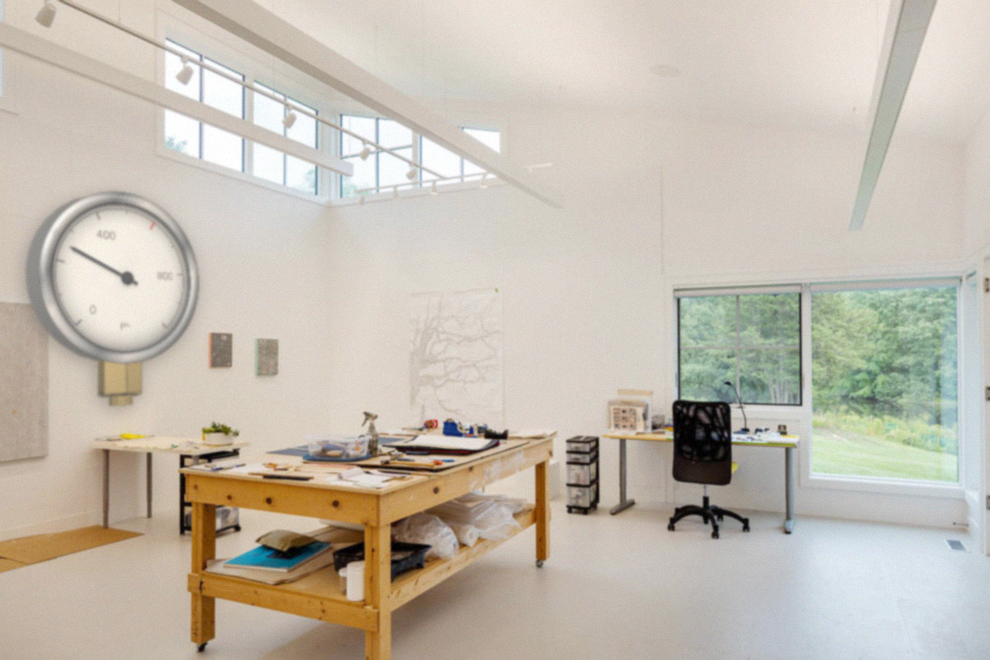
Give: 250,psi
